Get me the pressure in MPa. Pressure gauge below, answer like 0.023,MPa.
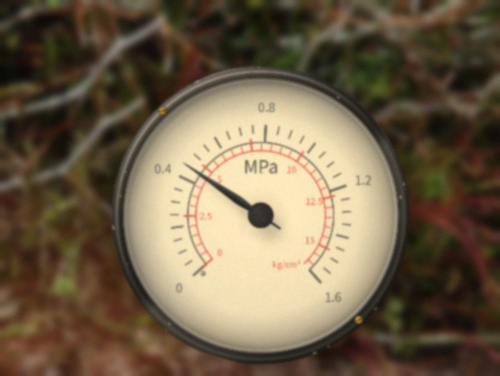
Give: 0.45,MPa
